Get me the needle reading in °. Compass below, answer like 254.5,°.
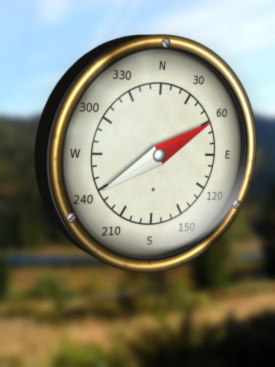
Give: 60,°
